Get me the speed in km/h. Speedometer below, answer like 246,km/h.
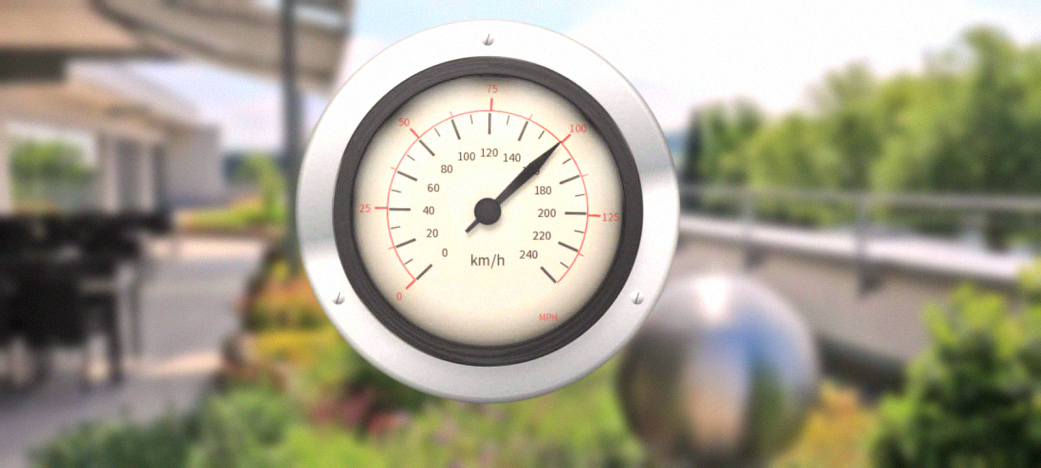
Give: 160,km/h
